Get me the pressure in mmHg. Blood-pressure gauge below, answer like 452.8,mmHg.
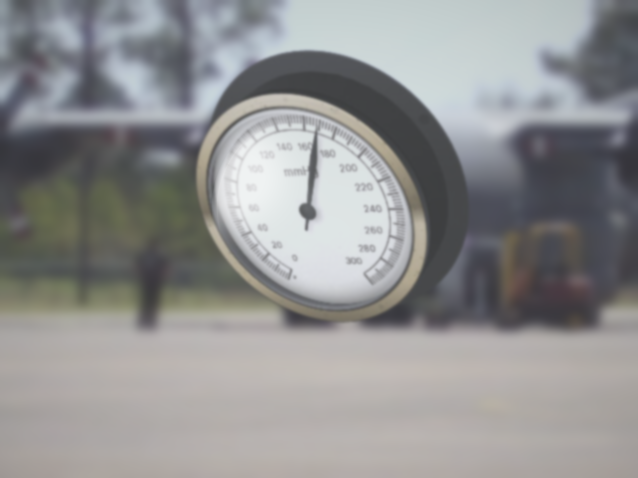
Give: 170,mmHg
